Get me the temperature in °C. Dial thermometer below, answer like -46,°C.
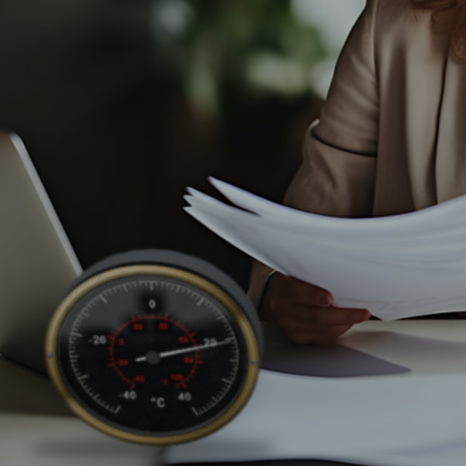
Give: 20,°C
